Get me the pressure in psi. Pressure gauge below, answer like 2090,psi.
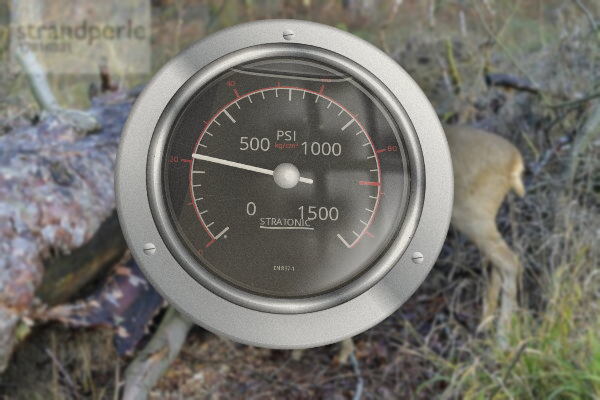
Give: 300,psi
